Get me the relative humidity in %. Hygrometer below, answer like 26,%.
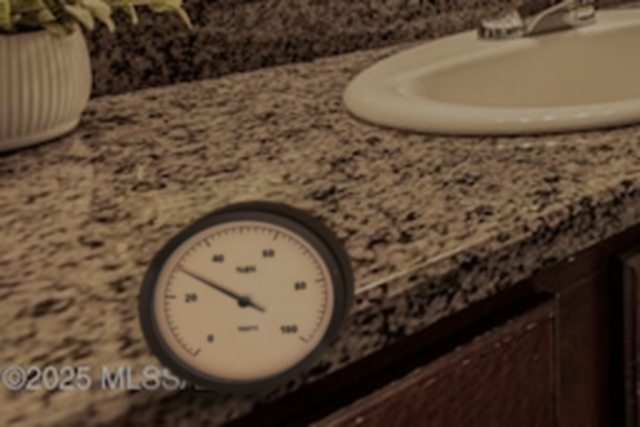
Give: 30,%
